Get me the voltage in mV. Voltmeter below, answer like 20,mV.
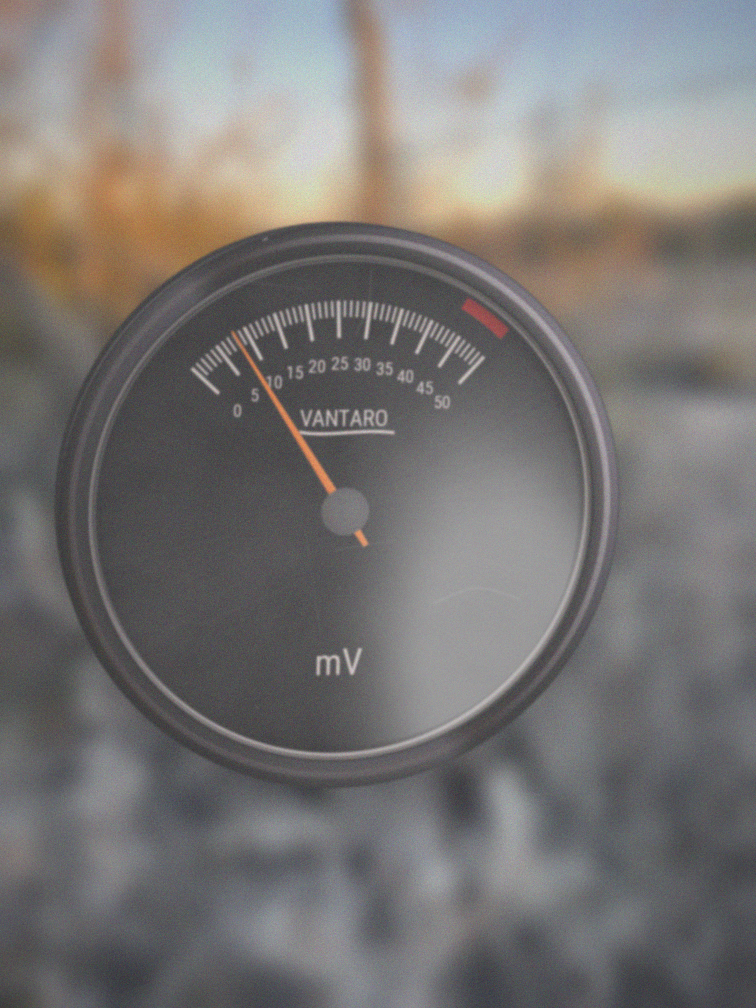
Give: 8,mV
